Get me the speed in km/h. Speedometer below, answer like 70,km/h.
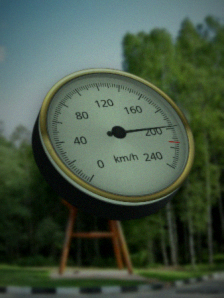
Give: 200,km/h
